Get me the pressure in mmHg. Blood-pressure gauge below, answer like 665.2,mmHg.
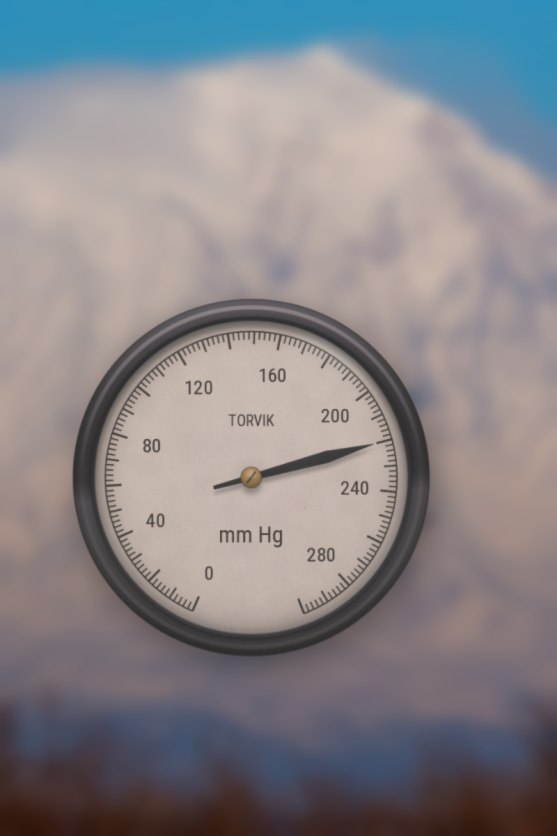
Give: 220,mmHg
